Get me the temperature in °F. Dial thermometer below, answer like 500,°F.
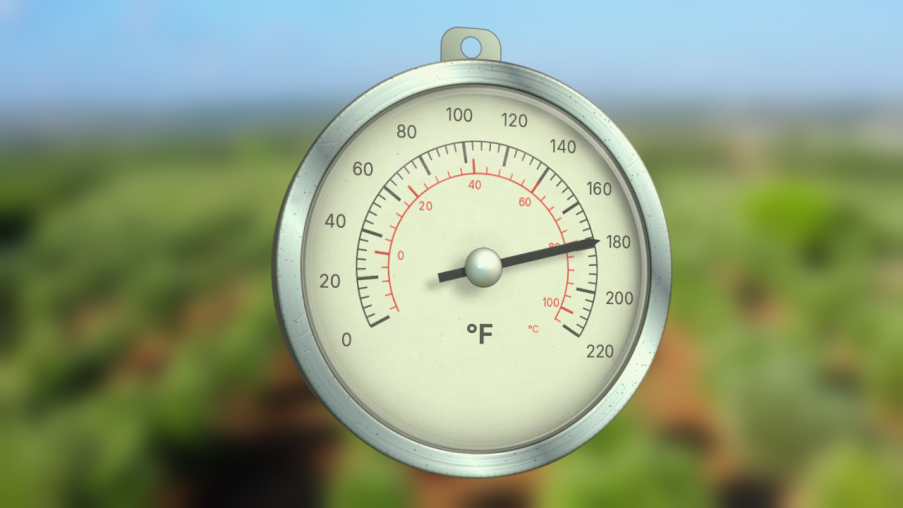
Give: 178,°F
